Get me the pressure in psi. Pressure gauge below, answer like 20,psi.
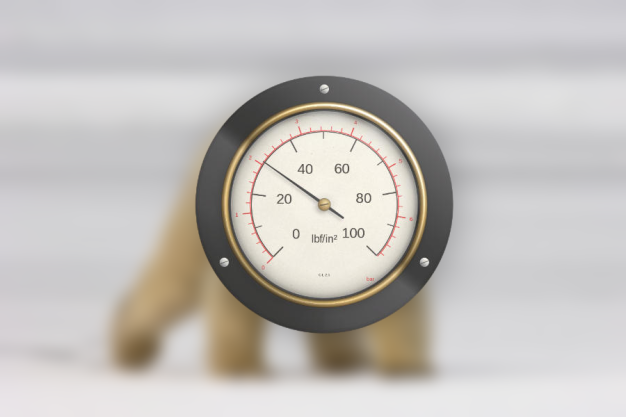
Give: 30,psi
